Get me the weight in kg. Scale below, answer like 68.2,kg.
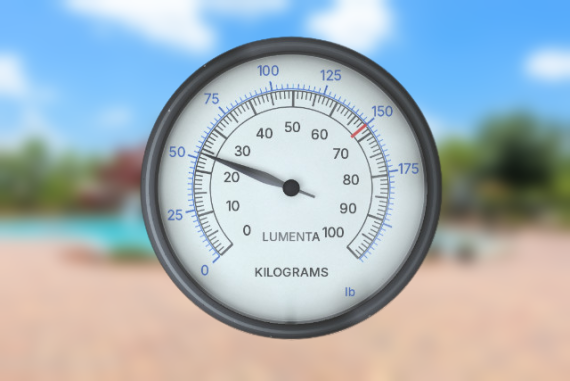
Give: 24,kg
